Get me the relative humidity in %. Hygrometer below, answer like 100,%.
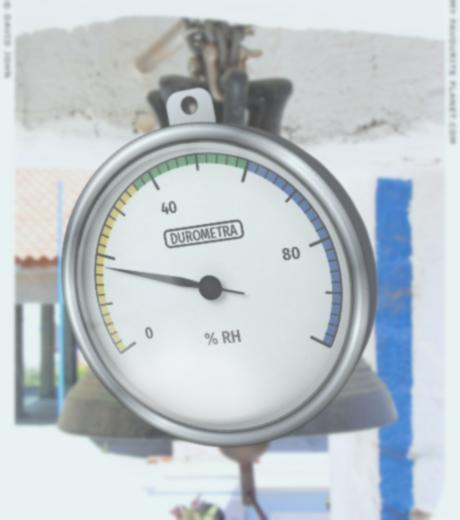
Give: 18,%
